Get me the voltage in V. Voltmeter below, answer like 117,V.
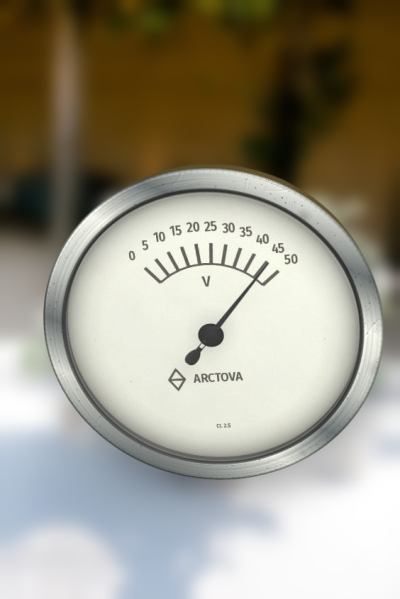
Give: 45,V
